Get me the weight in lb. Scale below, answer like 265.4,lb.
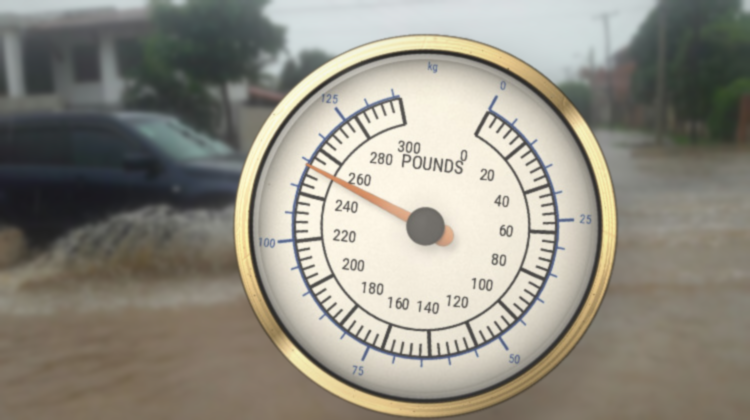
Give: 252,lb
